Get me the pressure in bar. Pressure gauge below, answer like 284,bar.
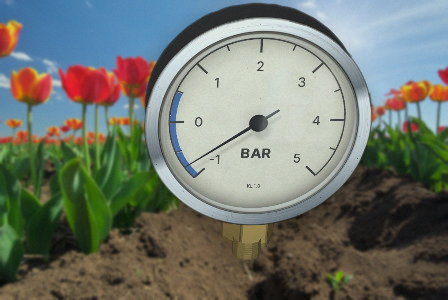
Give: -0.75,bar
